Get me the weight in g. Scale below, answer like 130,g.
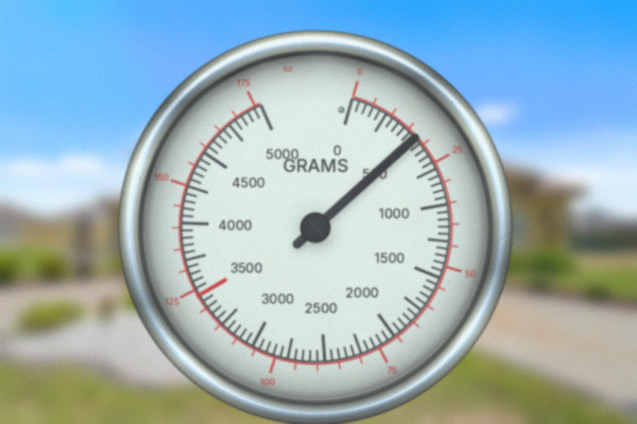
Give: 500,g
